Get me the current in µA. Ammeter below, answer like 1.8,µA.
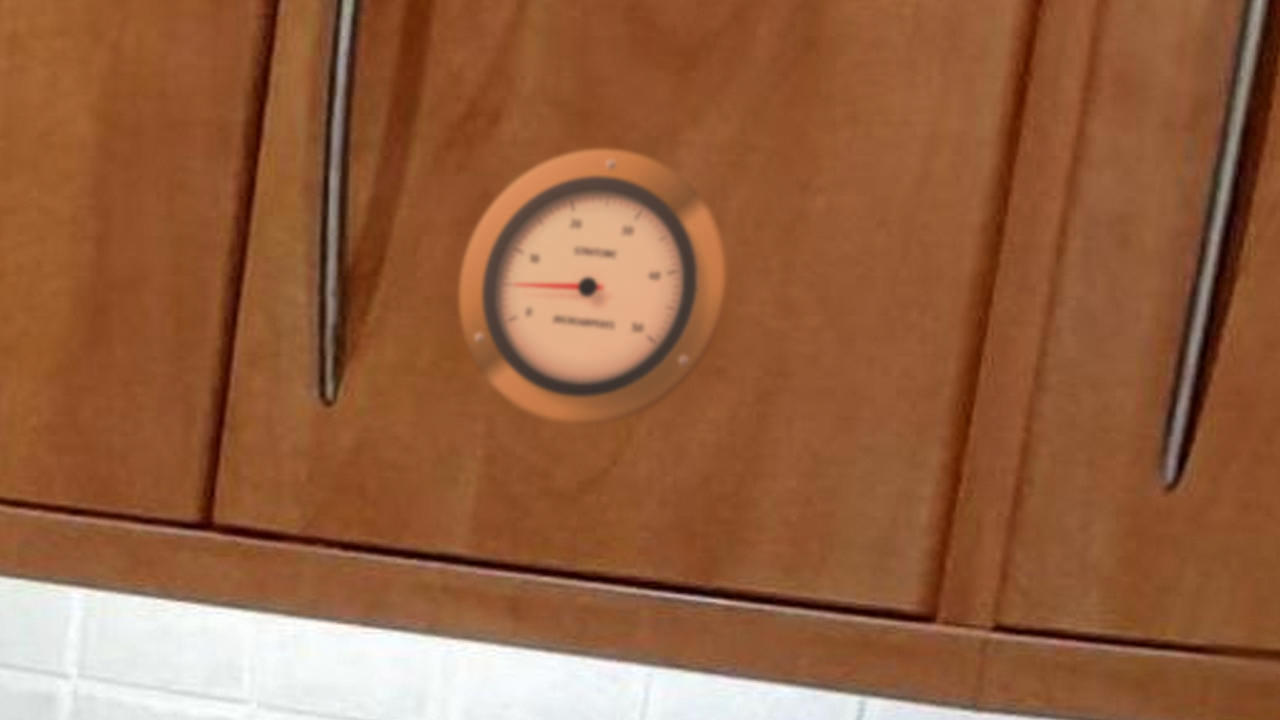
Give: 5,µA
